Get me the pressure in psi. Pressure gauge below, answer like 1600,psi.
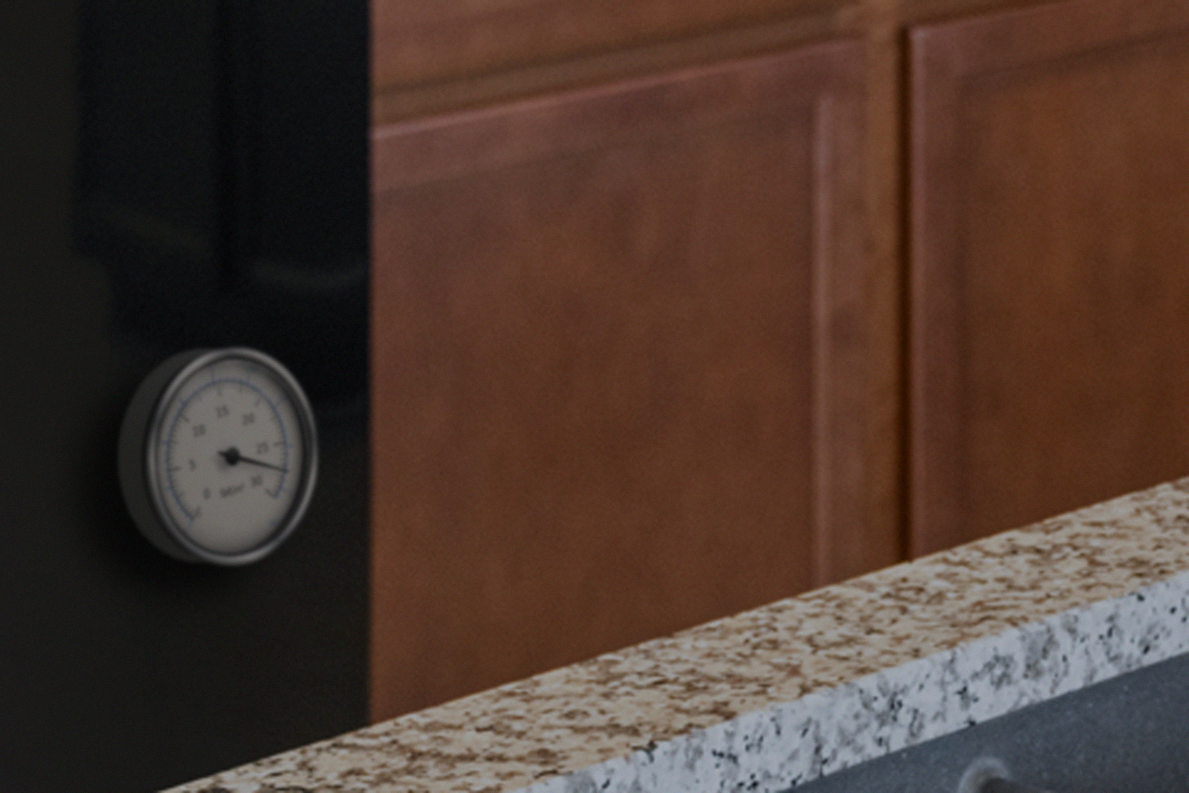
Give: 27.5,psi
